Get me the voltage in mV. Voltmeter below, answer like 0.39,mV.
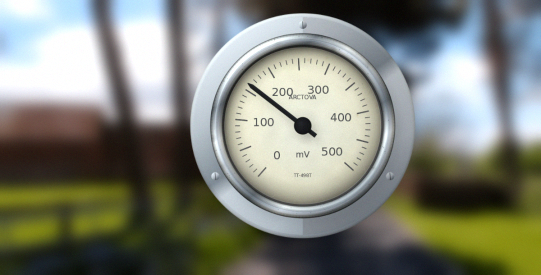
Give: 160,mV
